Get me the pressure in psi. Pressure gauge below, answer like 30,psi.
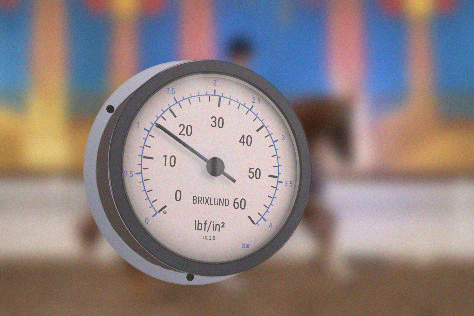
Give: 16,psi
